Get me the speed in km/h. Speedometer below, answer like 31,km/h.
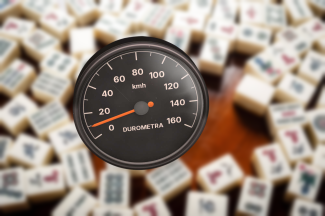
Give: 10,km/h
